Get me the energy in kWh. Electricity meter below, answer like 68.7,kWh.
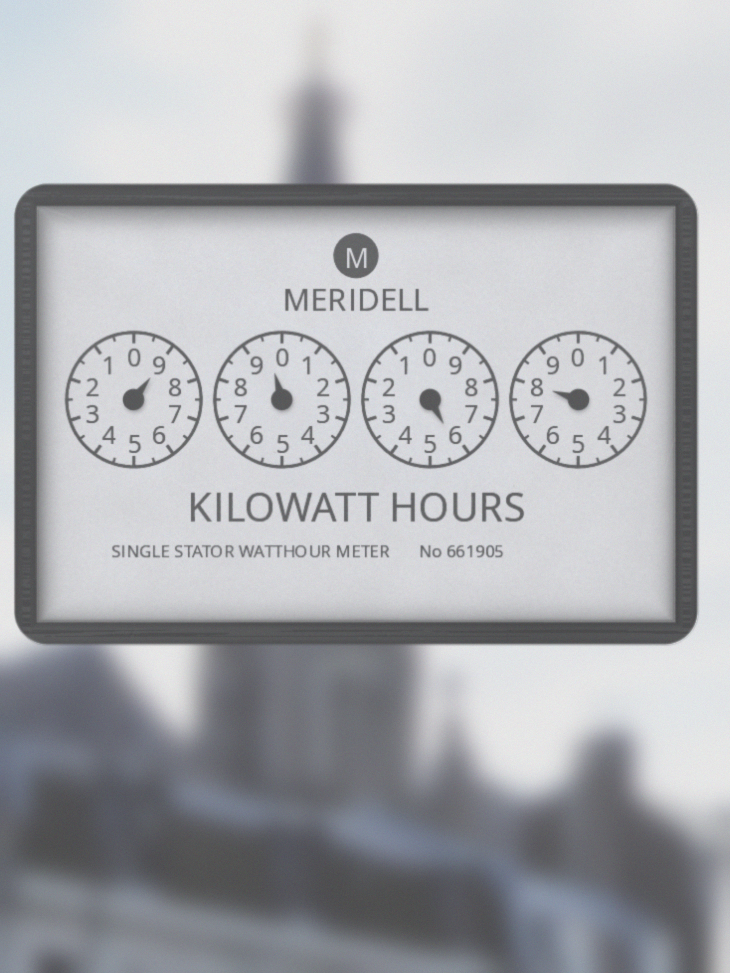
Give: 8958,kWh
